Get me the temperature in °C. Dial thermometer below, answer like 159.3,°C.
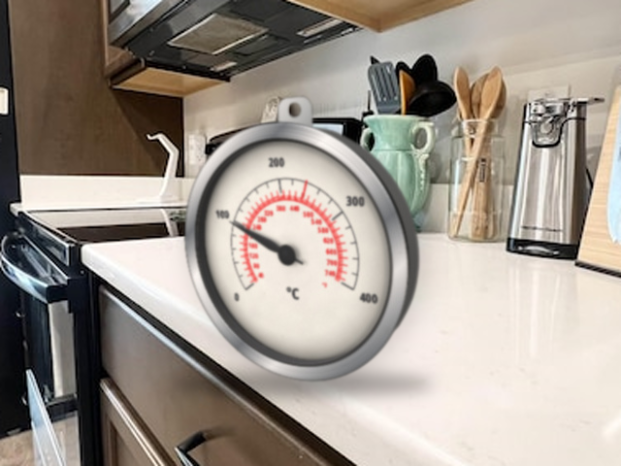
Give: 100,°C
